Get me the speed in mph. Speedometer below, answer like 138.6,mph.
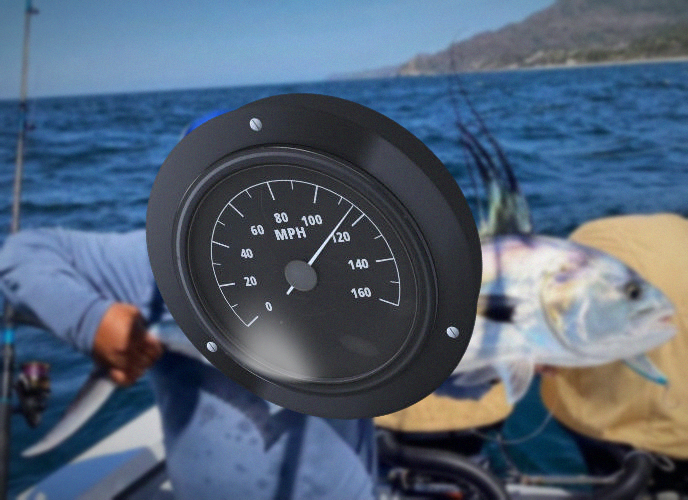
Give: 115,mph
